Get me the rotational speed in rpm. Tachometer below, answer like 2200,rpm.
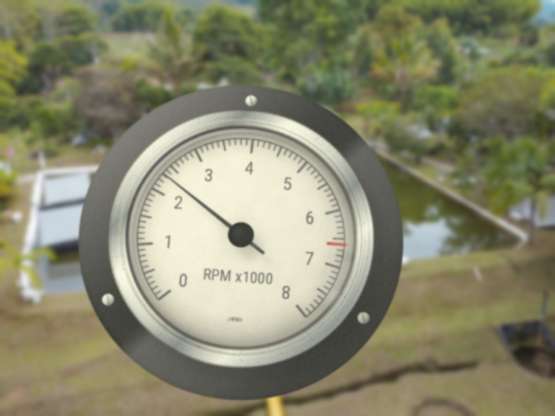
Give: 2300,rpm
